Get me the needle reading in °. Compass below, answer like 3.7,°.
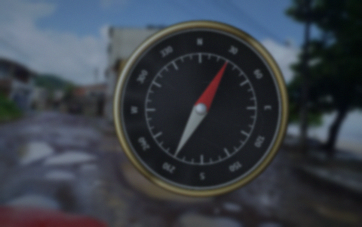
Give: 30,°
